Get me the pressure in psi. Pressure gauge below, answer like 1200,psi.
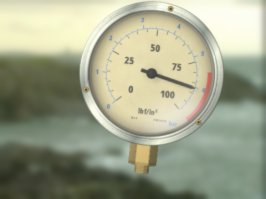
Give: 87.5,psi
